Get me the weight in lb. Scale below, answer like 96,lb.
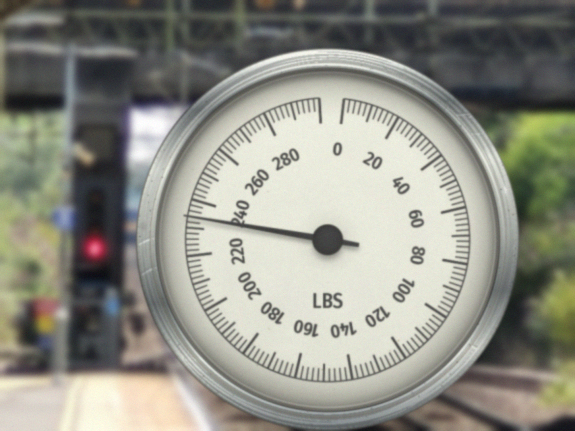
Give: 234,lb
